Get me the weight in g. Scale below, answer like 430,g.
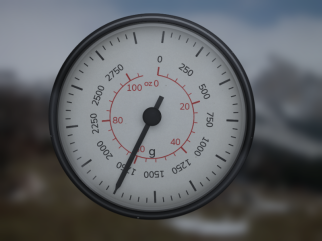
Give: 1750,g
